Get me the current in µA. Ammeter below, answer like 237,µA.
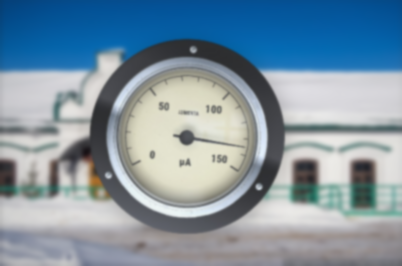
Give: 135,µA
